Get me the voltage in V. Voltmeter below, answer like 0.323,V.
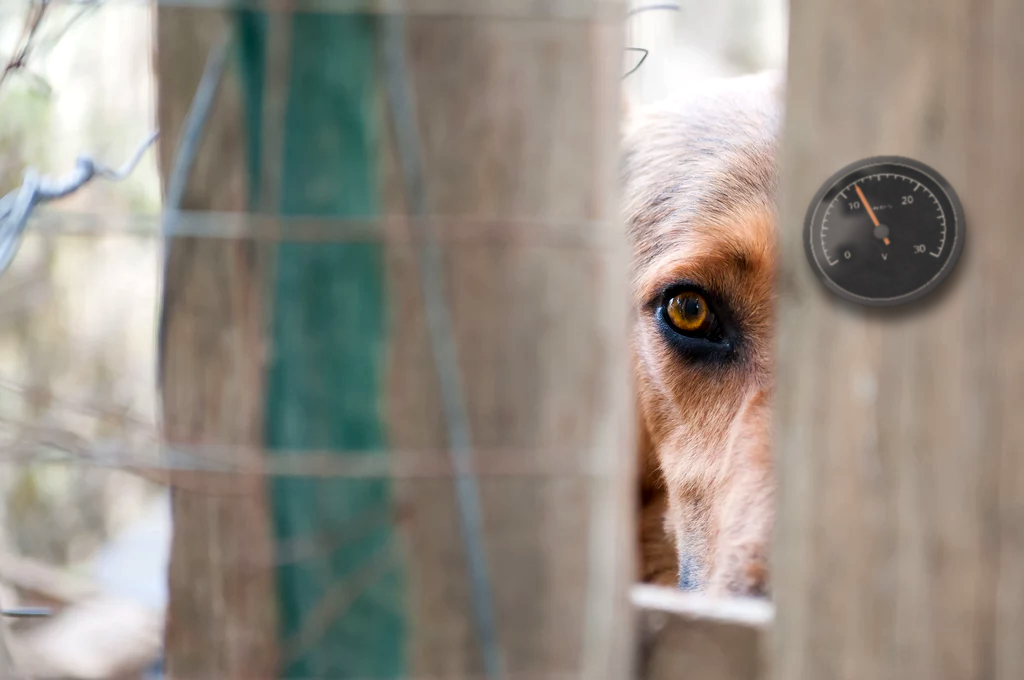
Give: 12,V
